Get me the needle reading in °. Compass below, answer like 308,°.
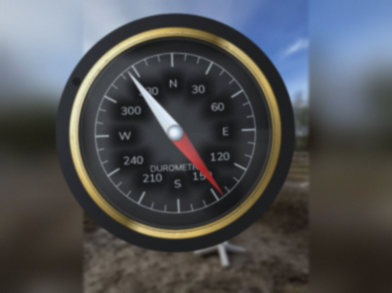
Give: 145,°
